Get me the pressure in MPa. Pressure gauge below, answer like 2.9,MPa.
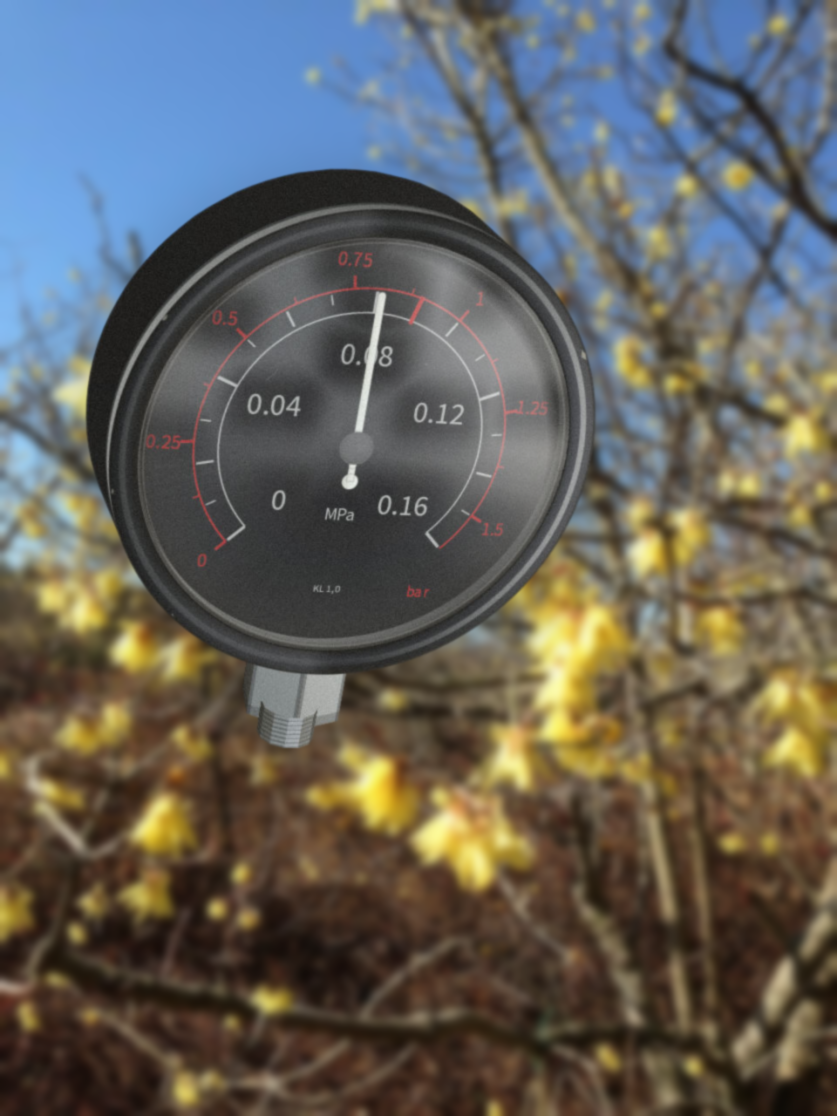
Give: 0.08,MPa
